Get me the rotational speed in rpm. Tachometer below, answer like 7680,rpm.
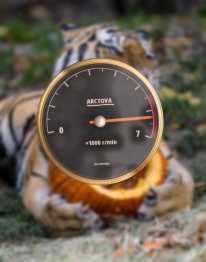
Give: 6250,rpm
